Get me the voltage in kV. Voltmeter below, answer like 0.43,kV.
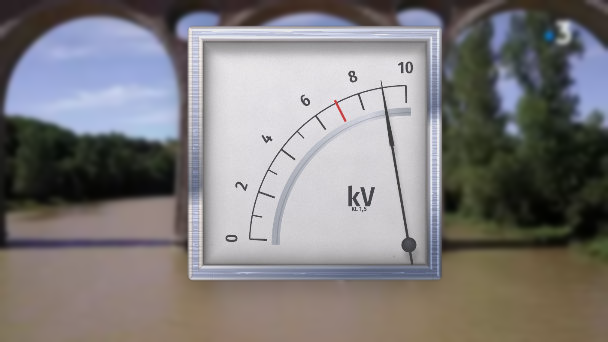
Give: 9,kV
